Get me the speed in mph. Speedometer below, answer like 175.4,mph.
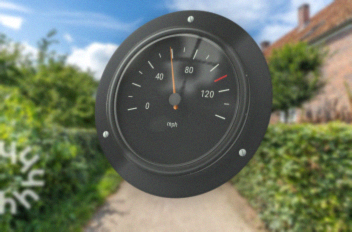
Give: 60,mph
